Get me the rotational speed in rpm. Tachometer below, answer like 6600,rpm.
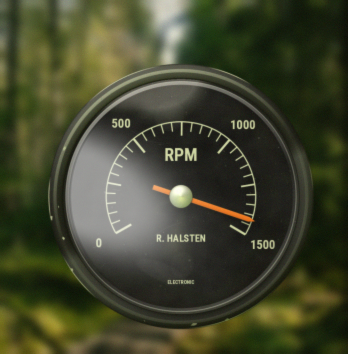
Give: 1425,rpm
